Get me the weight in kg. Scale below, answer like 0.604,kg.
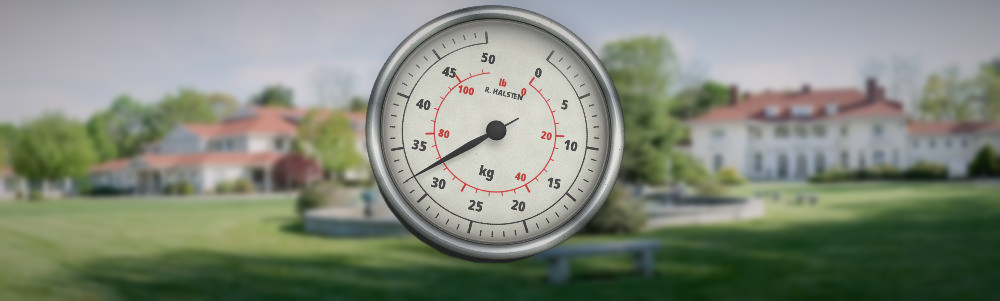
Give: 32,kg
